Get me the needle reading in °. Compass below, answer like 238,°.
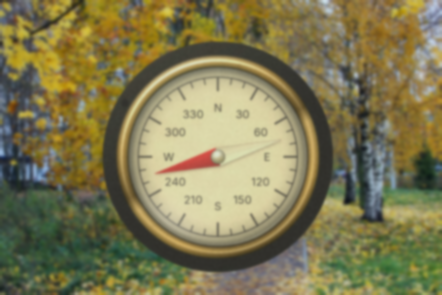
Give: 255,°
